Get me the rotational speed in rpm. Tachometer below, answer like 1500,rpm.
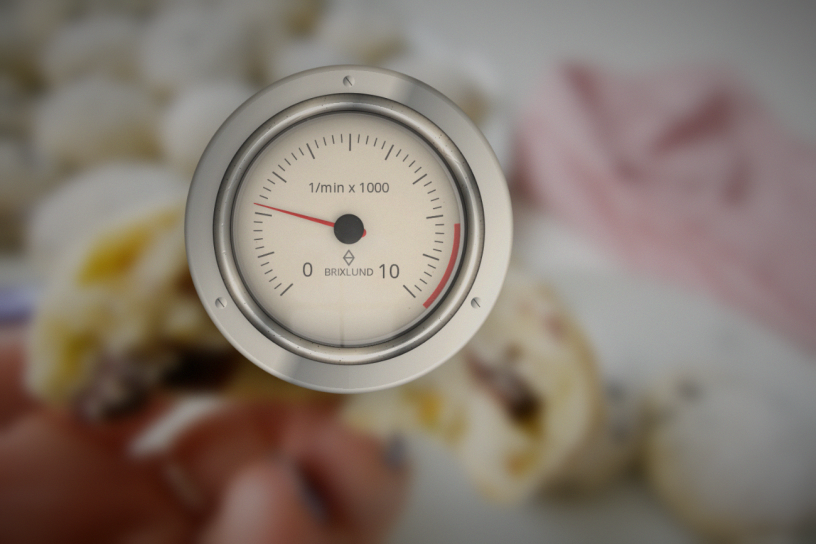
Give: 2200,rpm
